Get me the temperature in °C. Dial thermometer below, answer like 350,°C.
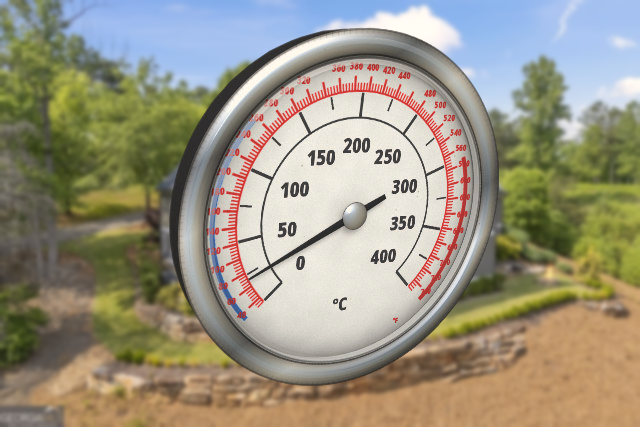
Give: 25,°C
